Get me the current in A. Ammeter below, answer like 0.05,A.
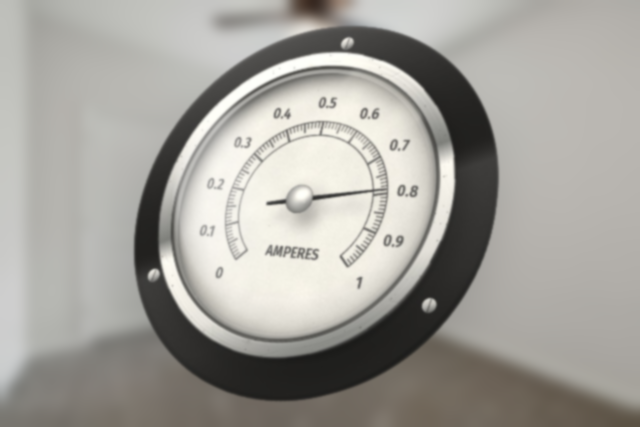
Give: 0.8,A
